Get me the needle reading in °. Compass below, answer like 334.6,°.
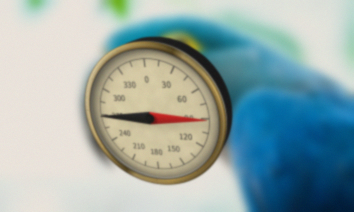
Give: 90,°
